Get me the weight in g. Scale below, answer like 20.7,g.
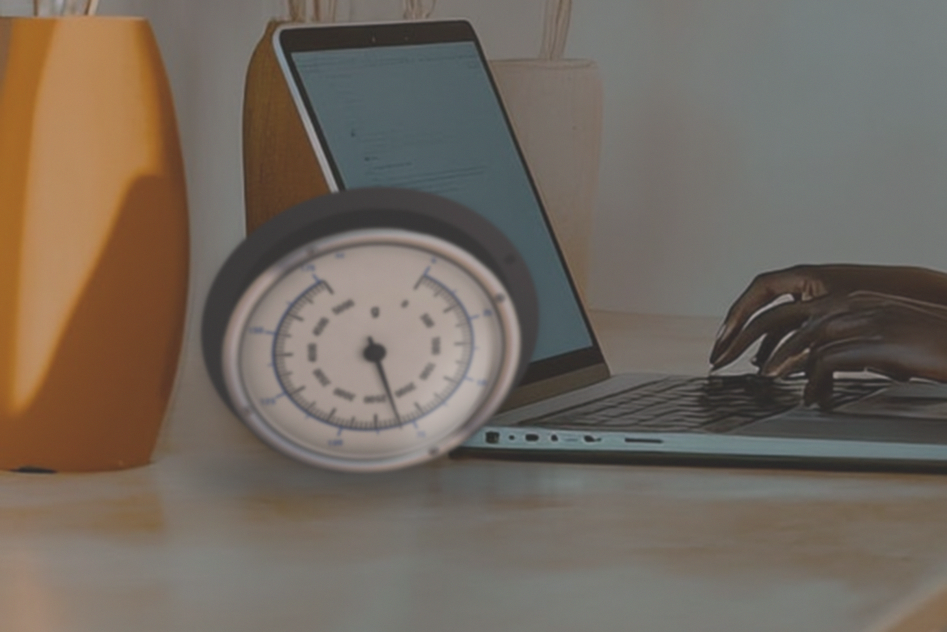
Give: 2250,g
